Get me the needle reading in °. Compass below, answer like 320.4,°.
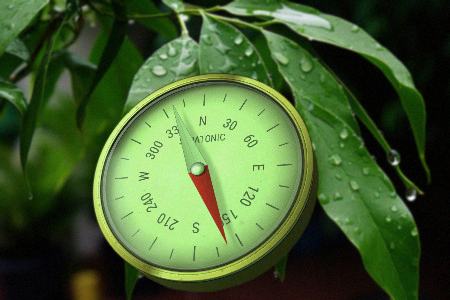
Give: 157.5,°
